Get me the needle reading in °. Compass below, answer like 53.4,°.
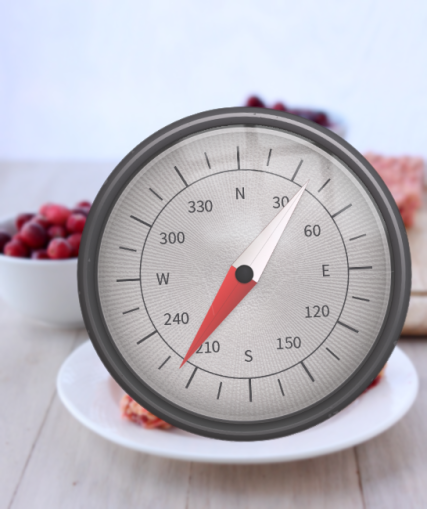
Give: 217.5,°
